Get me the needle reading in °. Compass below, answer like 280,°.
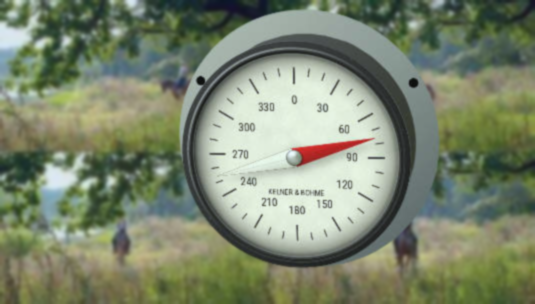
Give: 75,°
